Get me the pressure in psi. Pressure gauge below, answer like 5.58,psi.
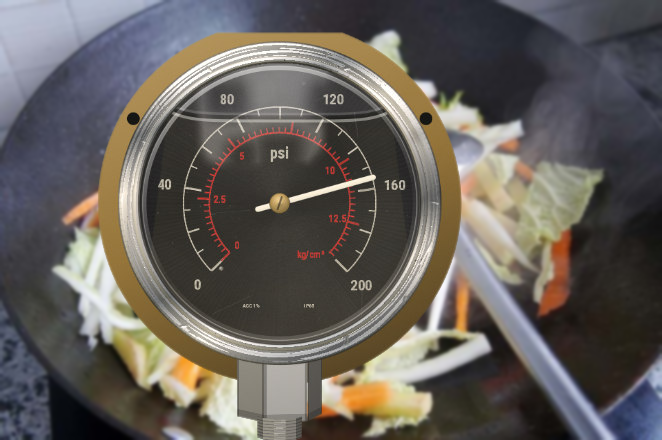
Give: 155,psi
